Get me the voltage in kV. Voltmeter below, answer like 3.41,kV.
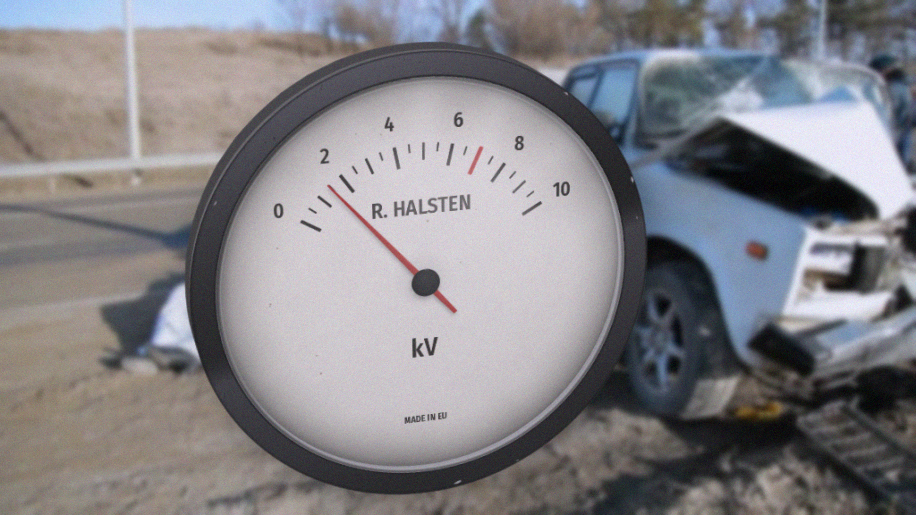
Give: 1.5,kV
